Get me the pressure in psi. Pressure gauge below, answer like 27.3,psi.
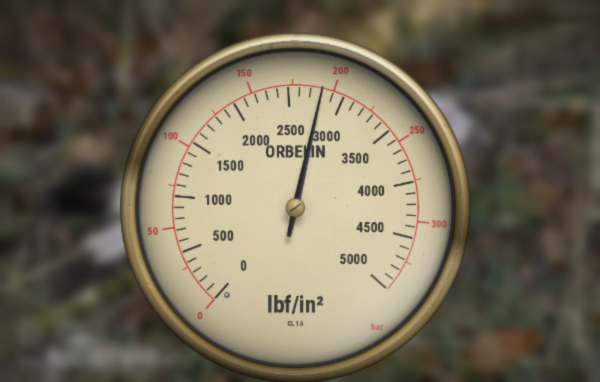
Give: 2800,psi
